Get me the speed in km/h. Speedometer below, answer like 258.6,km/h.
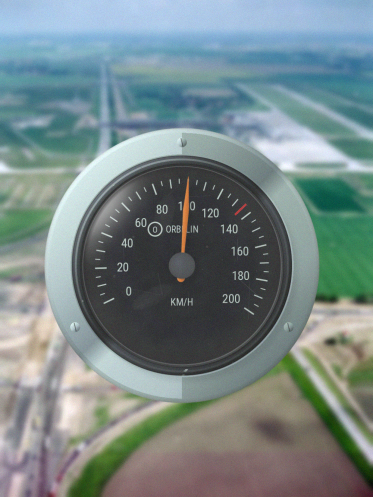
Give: 100,km/h
